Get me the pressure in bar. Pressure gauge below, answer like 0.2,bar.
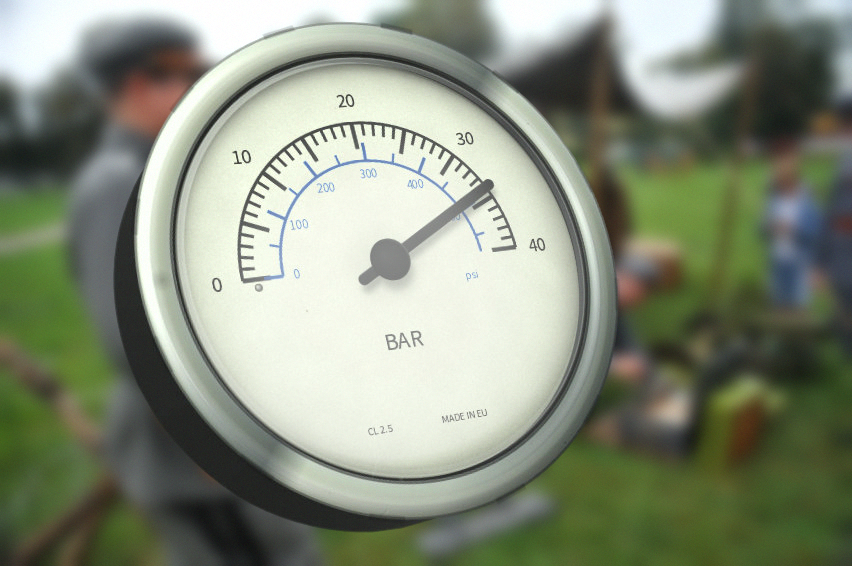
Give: 34,bar
